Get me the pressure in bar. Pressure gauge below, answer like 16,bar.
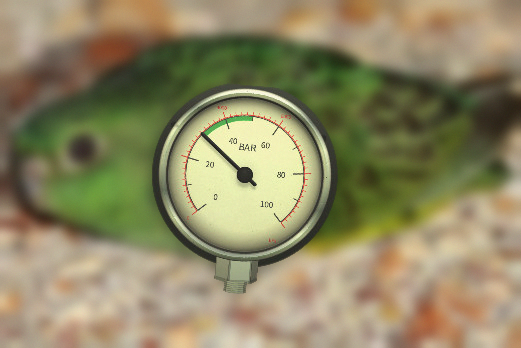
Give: 30,bar
